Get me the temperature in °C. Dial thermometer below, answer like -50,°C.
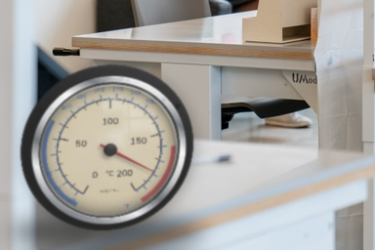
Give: 180,°C
